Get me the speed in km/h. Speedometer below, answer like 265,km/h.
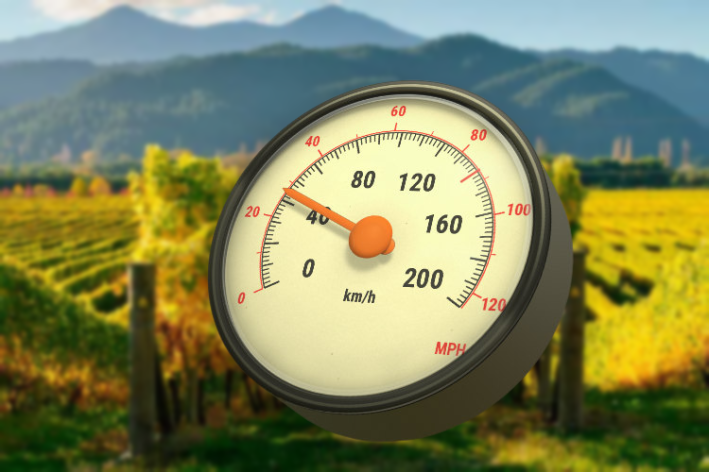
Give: 44,km/h
